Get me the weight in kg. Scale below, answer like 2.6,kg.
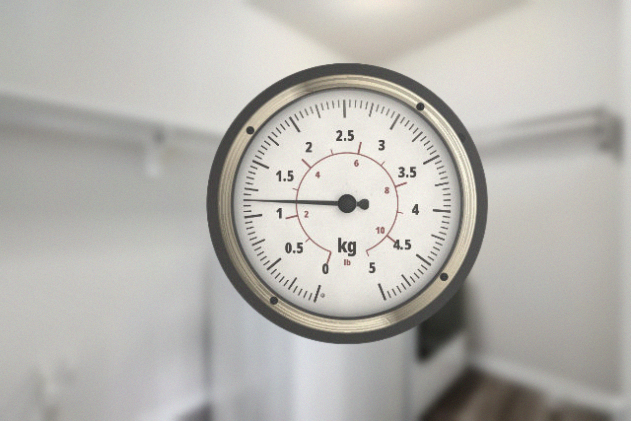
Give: 1.15,kg
